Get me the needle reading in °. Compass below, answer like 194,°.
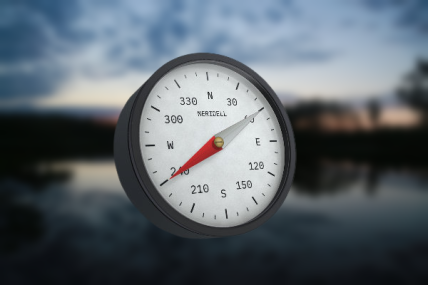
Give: 240,°
